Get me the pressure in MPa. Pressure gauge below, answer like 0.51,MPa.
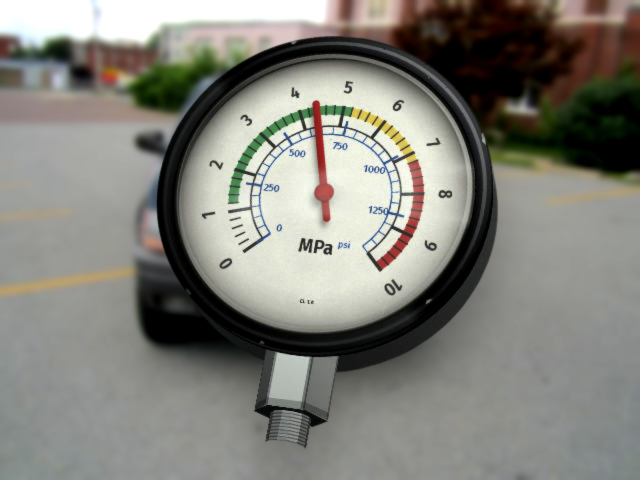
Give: 4.4,MPa
